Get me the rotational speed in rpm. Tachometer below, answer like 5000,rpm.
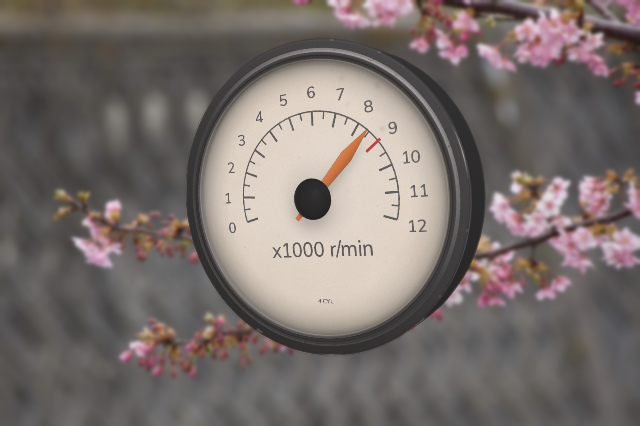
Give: 8500,rpm
